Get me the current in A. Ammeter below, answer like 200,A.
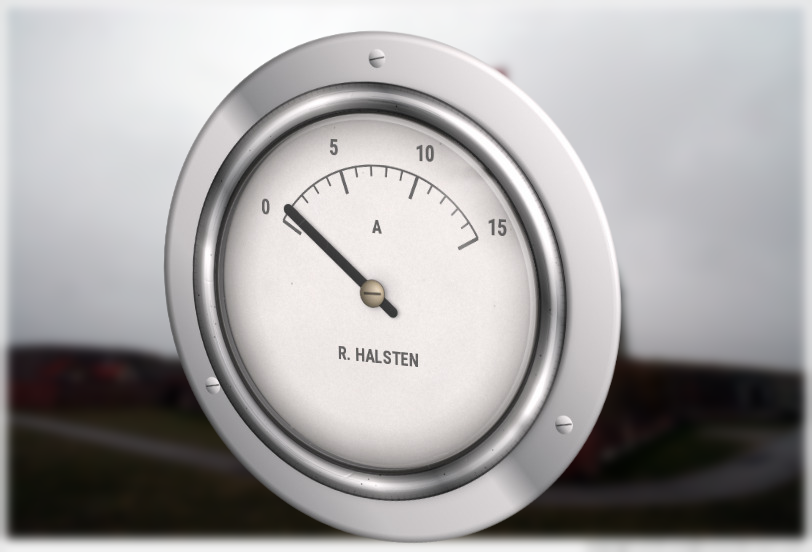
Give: 1,A
